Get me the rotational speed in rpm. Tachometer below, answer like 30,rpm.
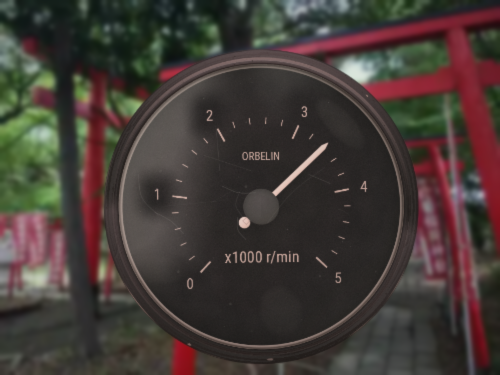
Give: 3400,rpm
